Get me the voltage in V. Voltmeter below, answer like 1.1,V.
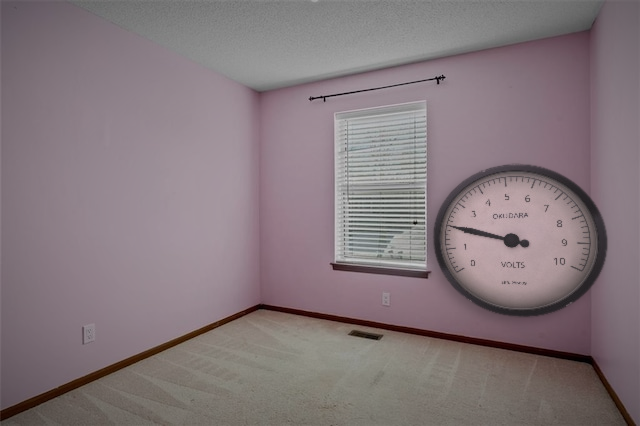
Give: 2,V
